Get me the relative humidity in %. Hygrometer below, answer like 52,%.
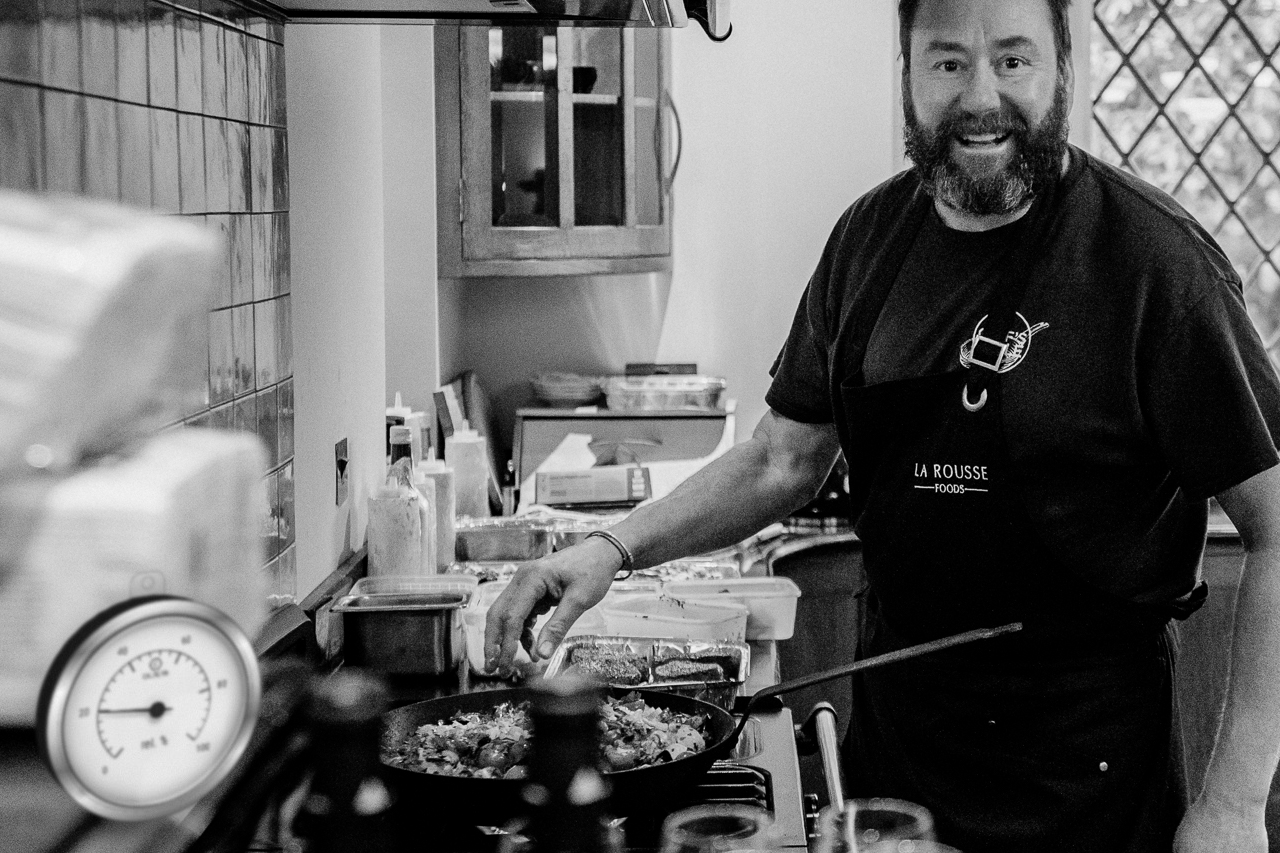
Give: 20,%
